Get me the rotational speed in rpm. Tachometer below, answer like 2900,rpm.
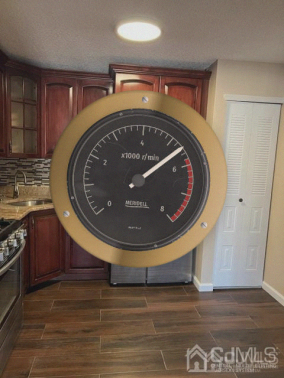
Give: 5400,rpm
